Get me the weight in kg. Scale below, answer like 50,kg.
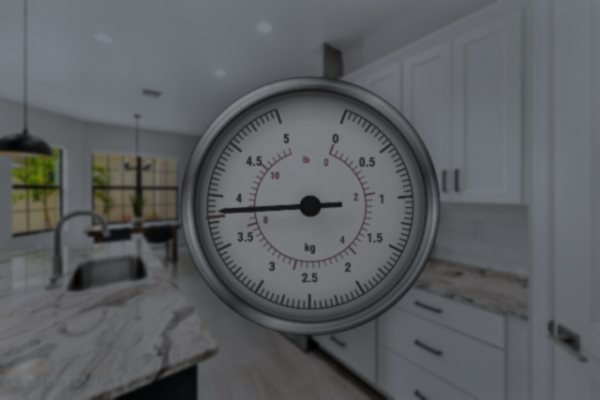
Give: 3.85,kg
